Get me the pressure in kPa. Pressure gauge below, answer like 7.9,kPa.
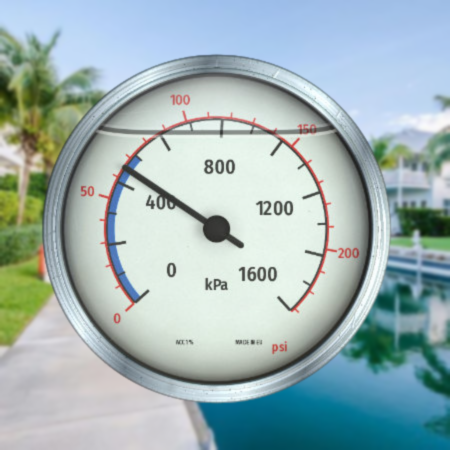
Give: 450,kPa
